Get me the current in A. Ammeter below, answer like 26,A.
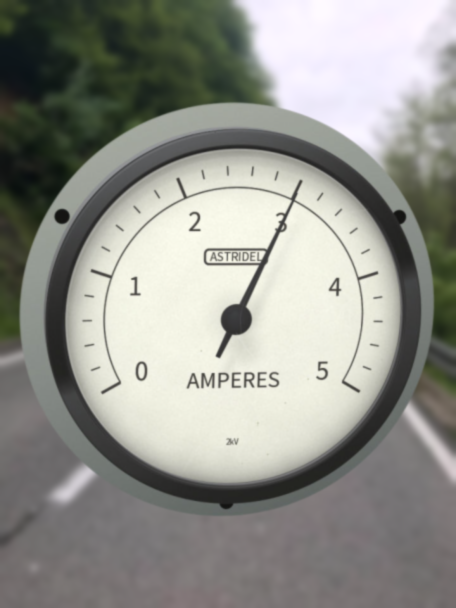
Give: 3,A
